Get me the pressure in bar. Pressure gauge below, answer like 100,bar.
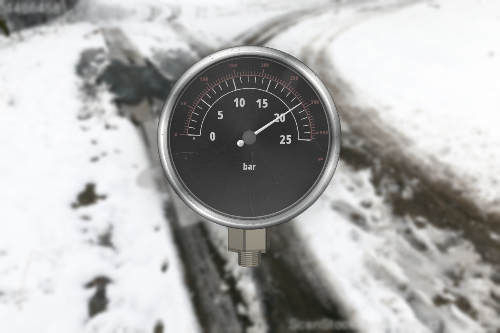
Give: 20,bar
